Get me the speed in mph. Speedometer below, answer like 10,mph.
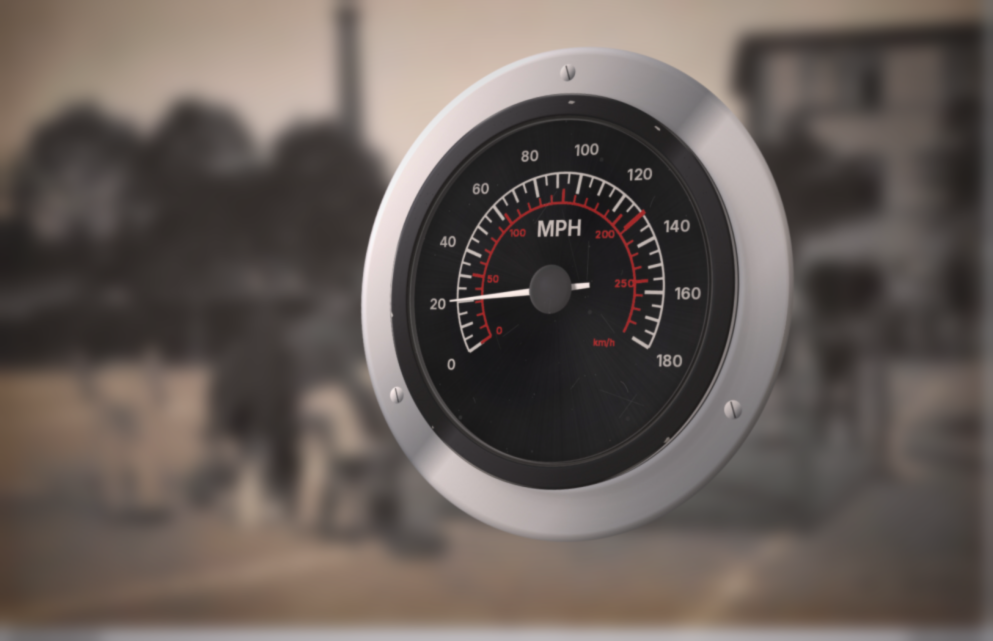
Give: 20,mph
